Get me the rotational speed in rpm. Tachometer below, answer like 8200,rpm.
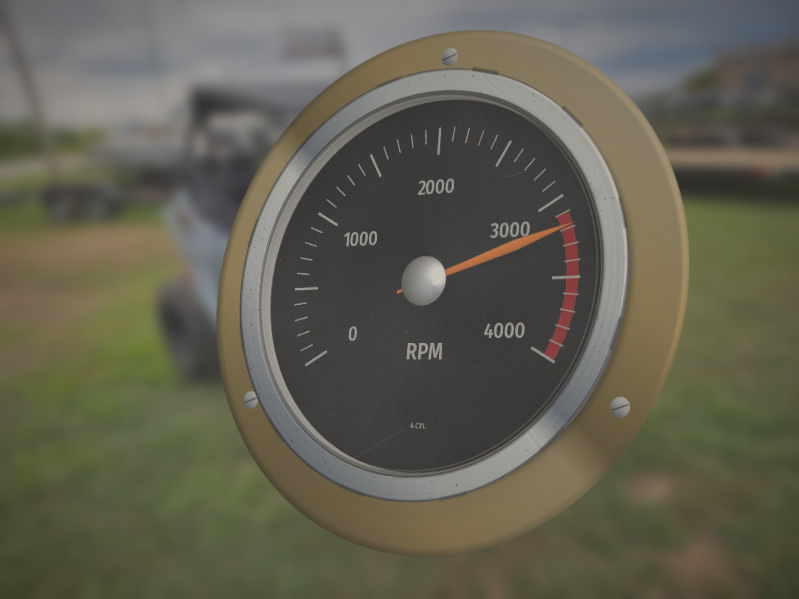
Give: 3200,rpm
